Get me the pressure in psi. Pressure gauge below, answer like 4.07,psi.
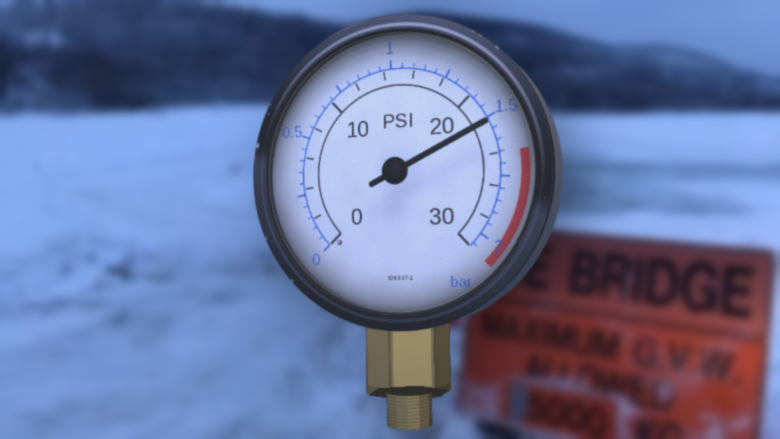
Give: 22,psi
